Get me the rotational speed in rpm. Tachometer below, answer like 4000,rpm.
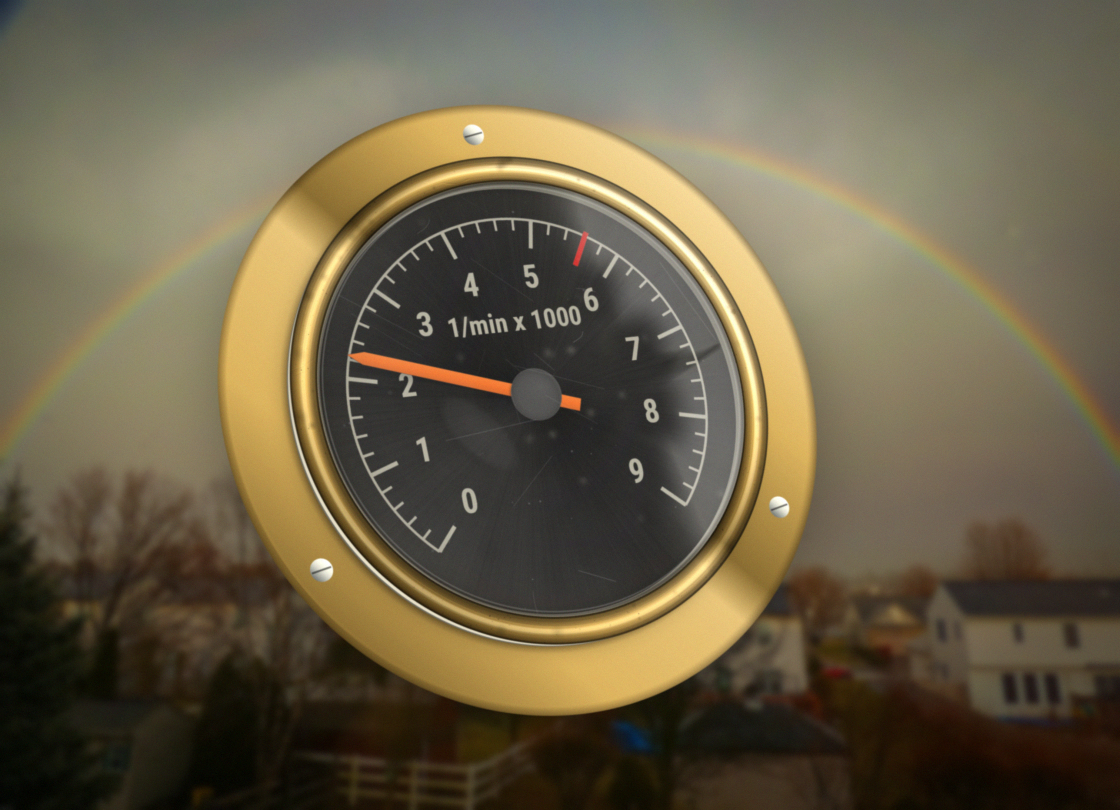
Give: 2200,rpm
